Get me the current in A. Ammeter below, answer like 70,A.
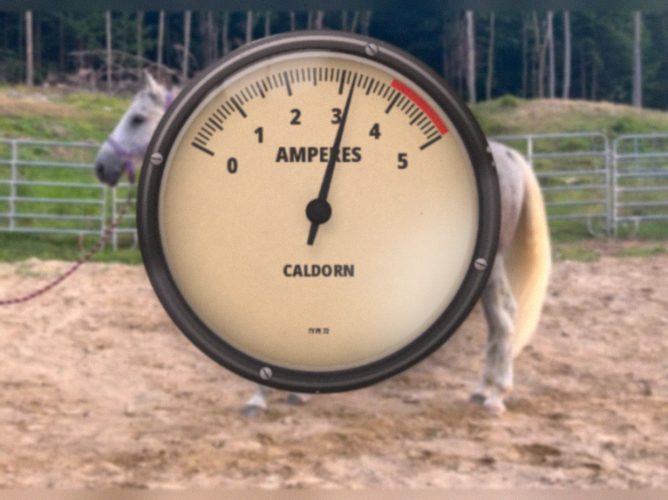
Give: 3.2,A
